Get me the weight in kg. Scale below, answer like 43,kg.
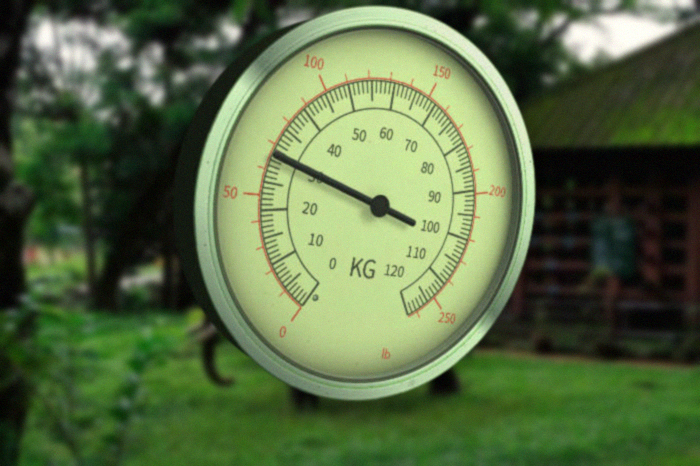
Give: 30,kg
